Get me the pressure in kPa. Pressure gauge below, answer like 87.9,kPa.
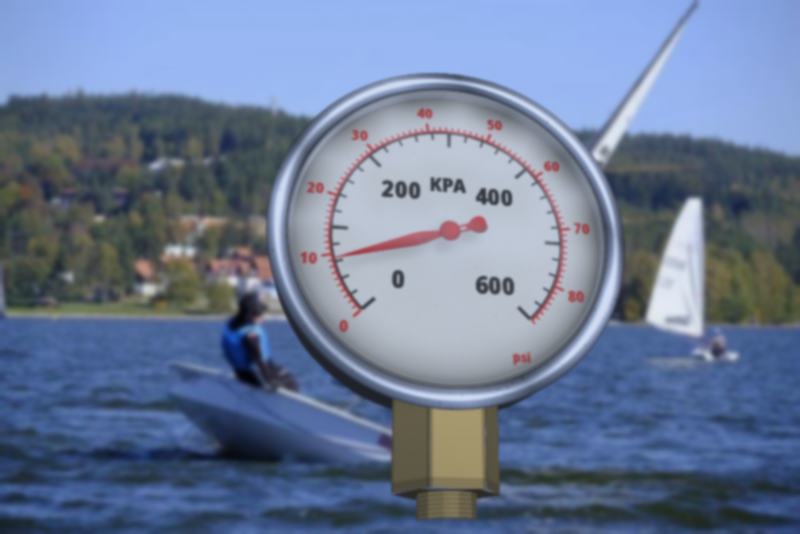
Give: 60,kPa
